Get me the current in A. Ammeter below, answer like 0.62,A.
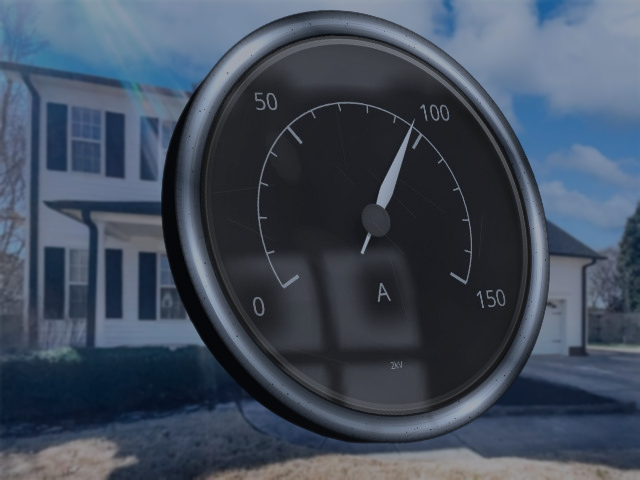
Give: 95,A
